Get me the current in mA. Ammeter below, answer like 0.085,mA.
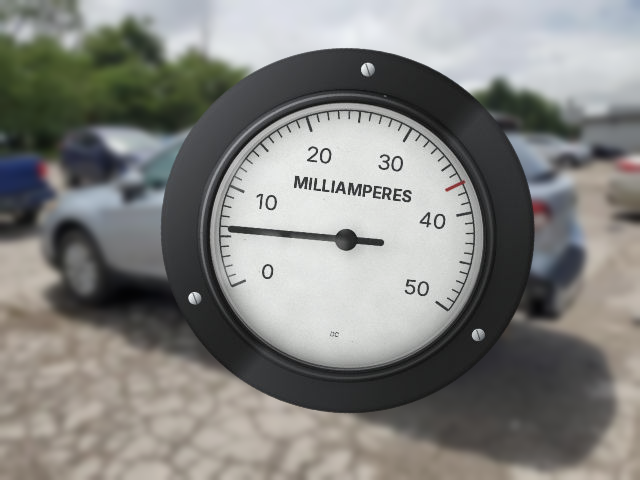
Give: 6,mA
